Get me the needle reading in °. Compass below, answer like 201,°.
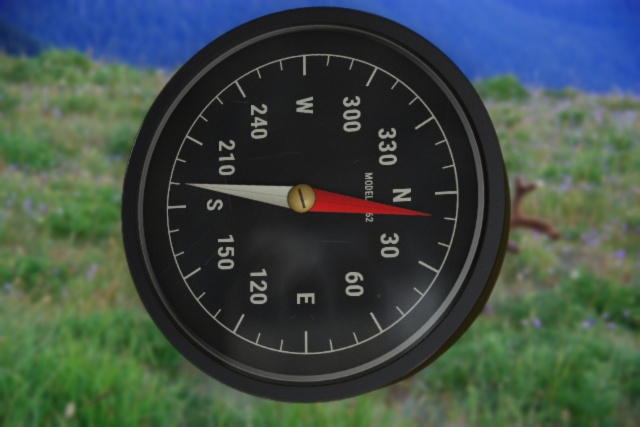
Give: 10,°
